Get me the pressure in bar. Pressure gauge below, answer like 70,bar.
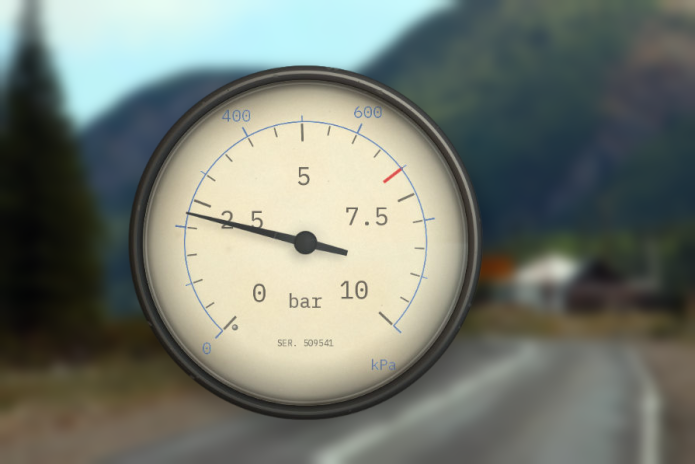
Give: 2.25,bar
